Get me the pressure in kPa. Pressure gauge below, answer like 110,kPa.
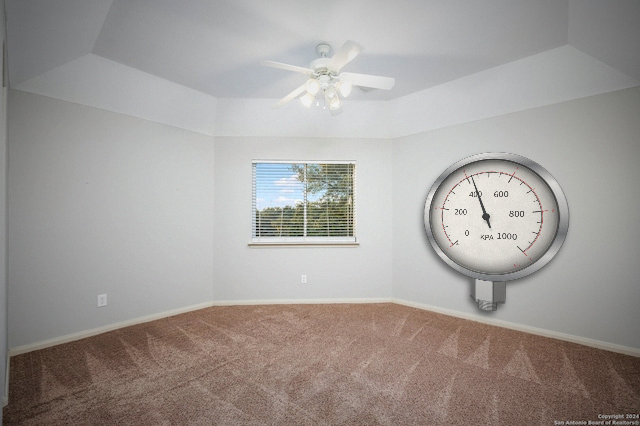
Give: 425,kPa
